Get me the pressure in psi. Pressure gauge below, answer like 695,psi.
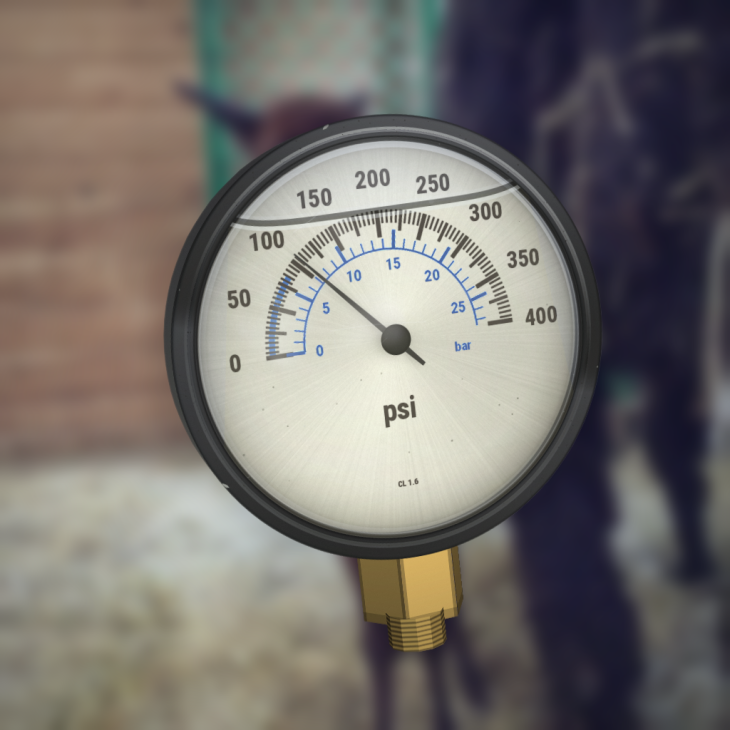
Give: 105,psi
